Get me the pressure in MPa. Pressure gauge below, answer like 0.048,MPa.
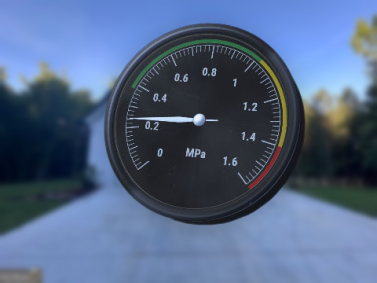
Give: 0.24,MPa
